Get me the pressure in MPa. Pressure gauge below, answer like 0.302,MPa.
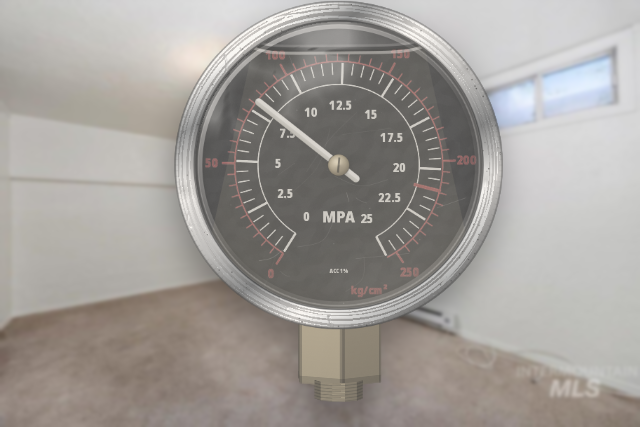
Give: 8,MPa
